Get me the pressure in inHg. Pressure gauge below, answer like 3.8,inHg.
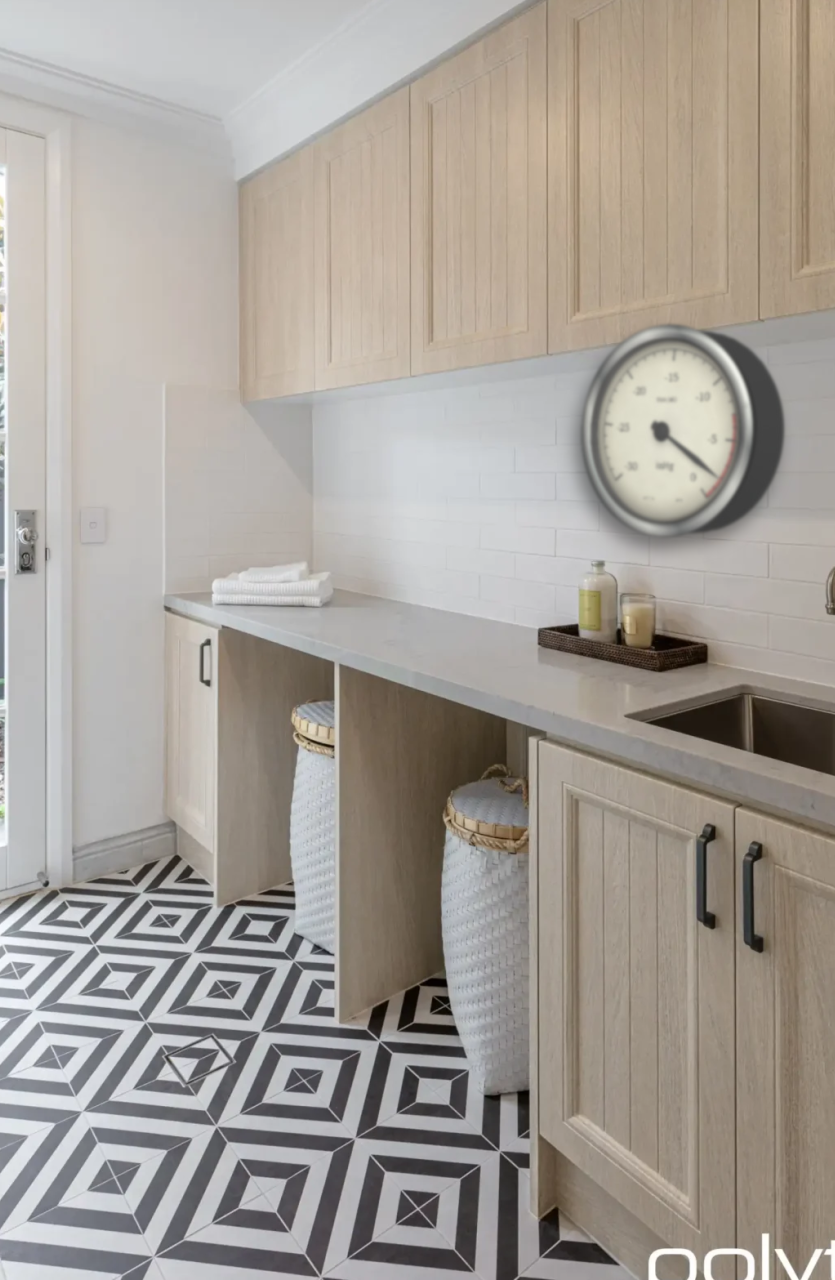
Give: -2,inHg
